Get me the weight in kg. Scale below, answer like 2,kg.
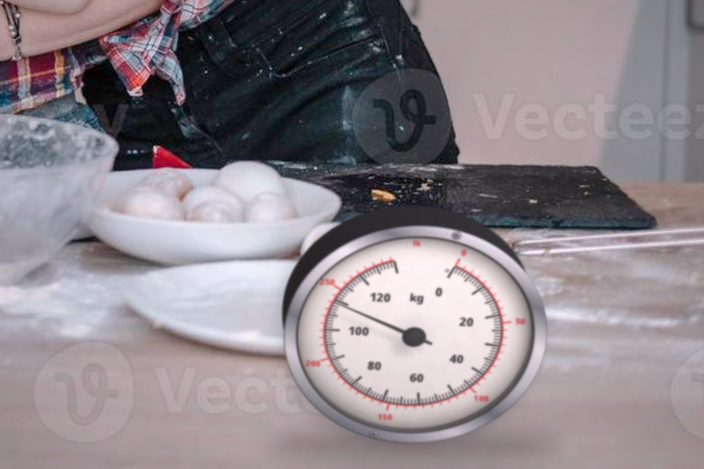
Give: 110,kg
